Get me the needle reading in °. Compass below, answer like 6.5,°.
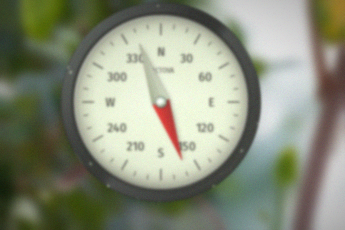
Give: 160,°
